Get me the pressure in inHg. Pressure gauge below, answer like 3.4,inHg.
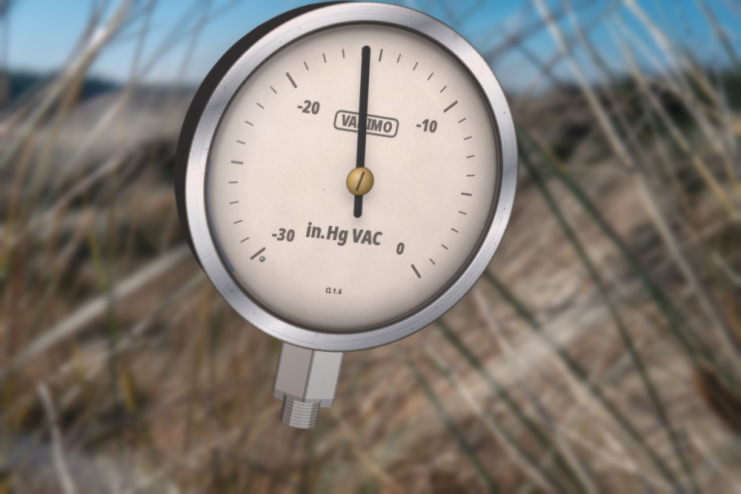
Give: -16,inHg
